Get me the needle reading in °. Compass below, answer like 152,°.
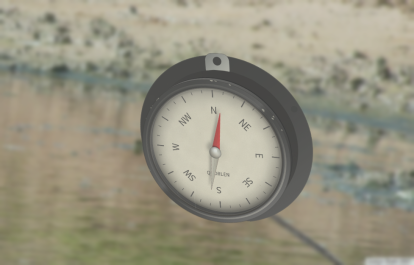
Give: 10,°
